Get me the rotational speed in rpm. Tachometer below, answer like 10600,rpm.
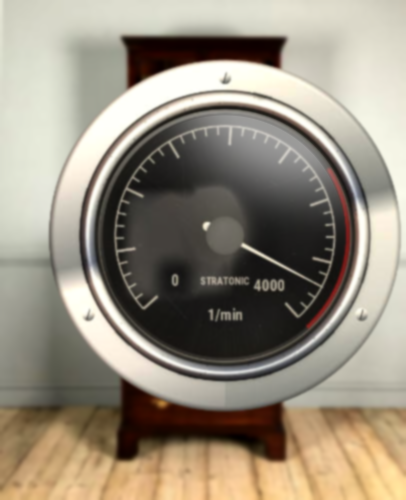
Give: 3700,rpm
